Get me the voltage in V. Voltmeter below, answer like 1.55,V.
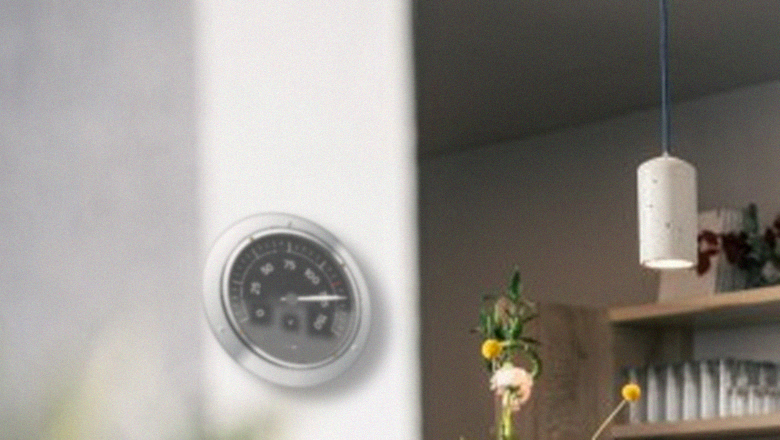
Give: 125,V
